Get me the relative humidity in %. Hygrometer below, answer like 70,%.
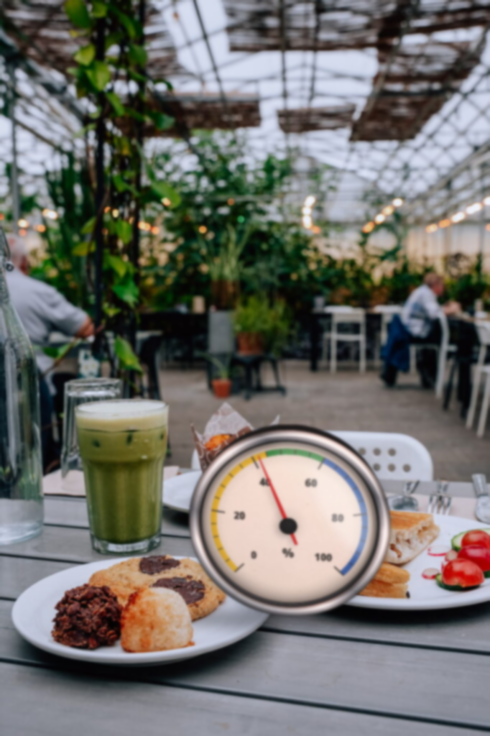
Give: 42,%
